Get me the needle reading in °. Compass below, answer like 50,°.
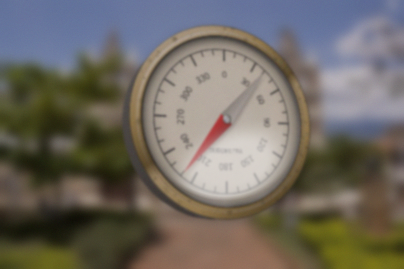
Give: 220,°
